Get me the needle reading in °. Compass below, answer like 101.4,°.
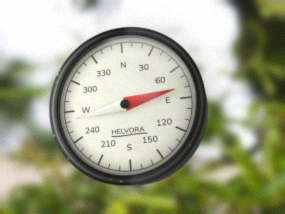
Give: 80,°
